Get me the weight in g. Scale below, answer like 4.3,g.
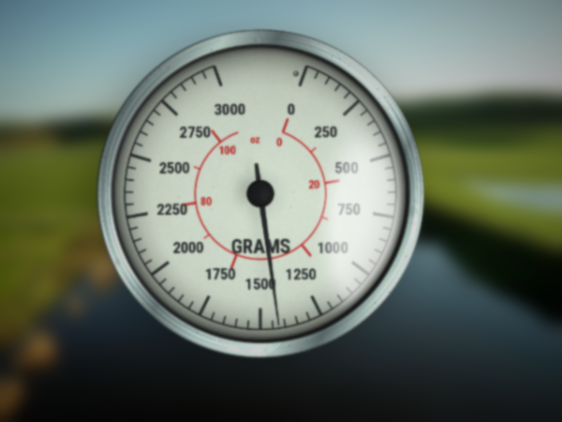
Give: 1425,g
